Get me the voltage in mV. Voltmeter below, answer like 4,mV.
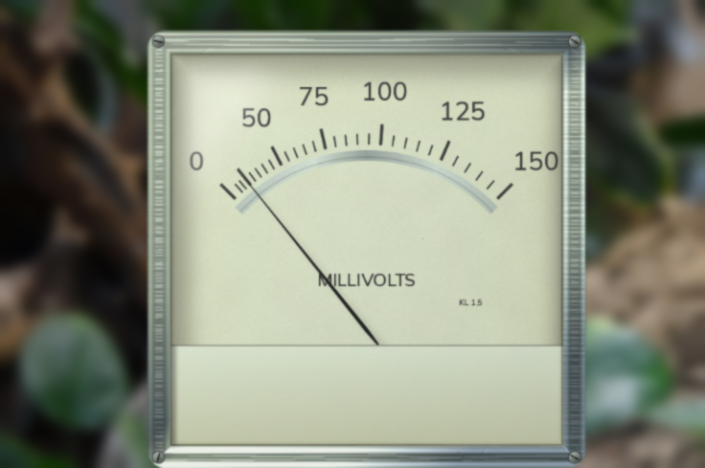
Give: 25,mV
